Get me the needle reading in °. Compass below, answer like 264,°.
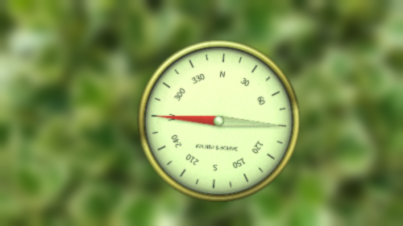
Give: 270,°
